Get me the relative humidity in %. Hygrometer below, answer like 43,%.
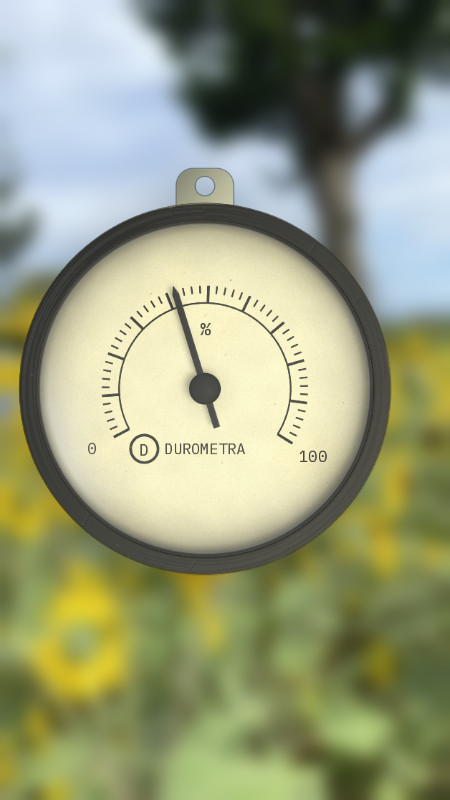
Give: 42,%
